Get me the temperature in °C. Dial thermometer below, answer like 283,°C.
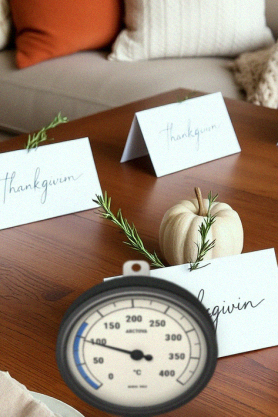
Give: 100,°C
